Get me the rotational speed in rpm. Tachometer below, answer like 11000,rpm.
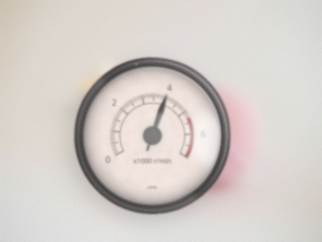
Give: 4000,rpm
